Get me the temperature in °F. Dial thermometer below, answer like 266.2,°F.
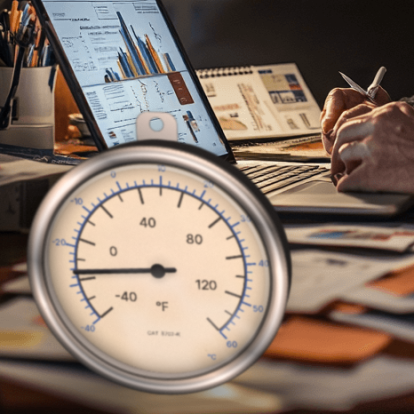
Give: -15,°F
